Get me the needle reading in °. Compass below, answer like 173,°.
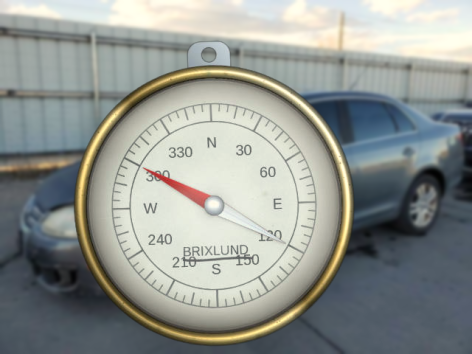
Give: 300,°
